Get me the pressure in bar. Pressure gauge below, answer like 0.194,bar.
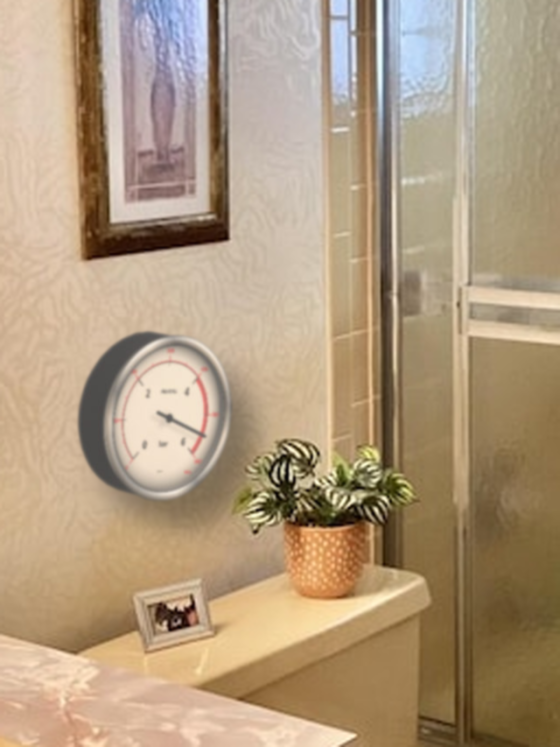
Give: 5.5,bar
